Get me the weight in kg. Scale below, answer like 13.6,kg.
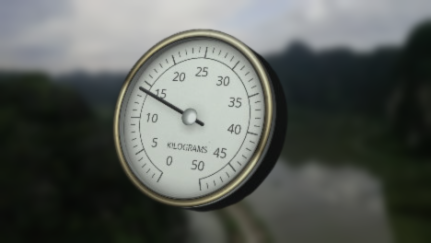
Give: 14,kg
